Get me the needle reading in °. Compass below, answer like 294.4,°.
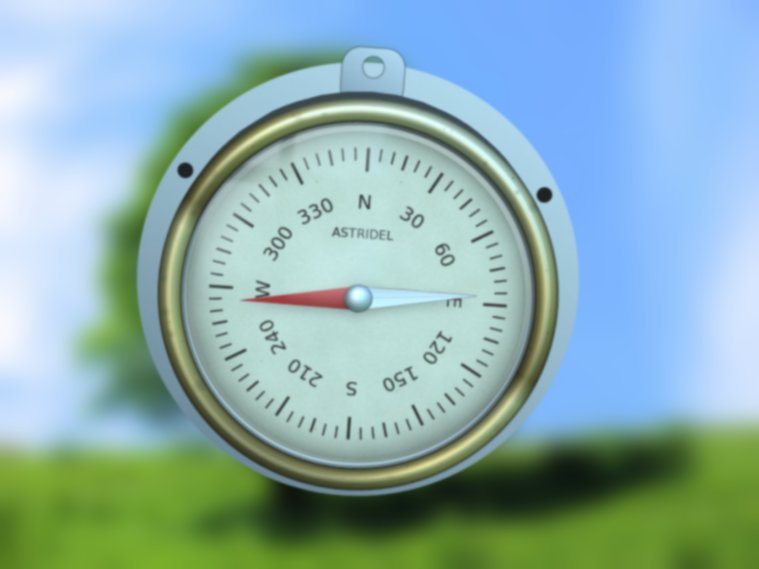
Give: 265,°
